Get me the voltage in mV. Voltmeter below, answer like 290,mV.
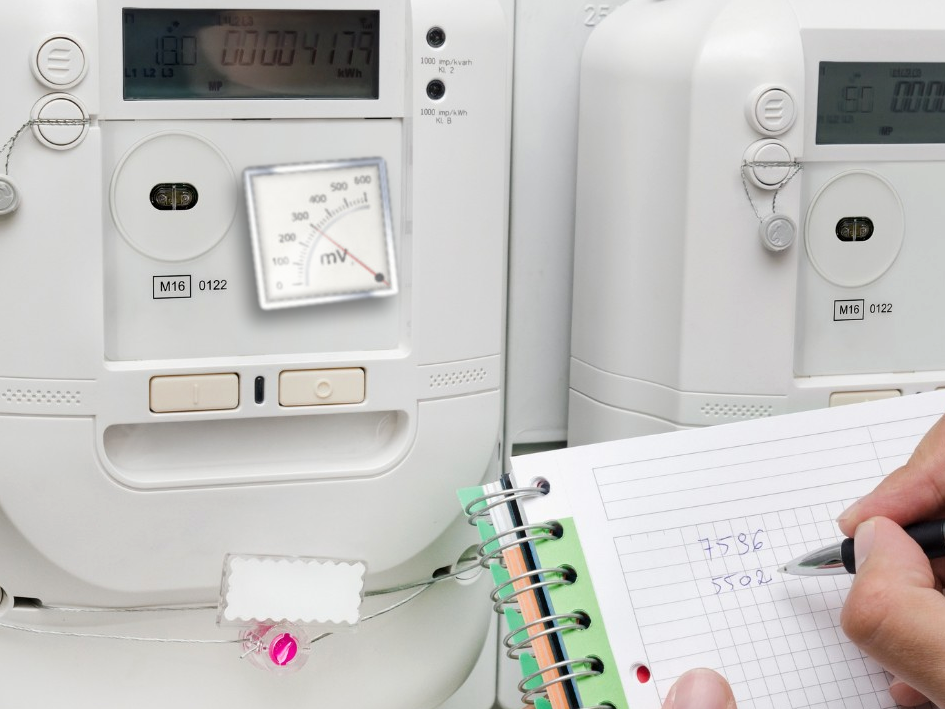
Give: 300,mV
